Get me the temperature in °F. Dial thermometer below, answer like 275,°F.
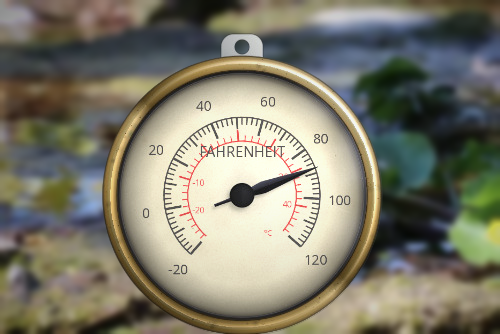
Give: 88,°F
